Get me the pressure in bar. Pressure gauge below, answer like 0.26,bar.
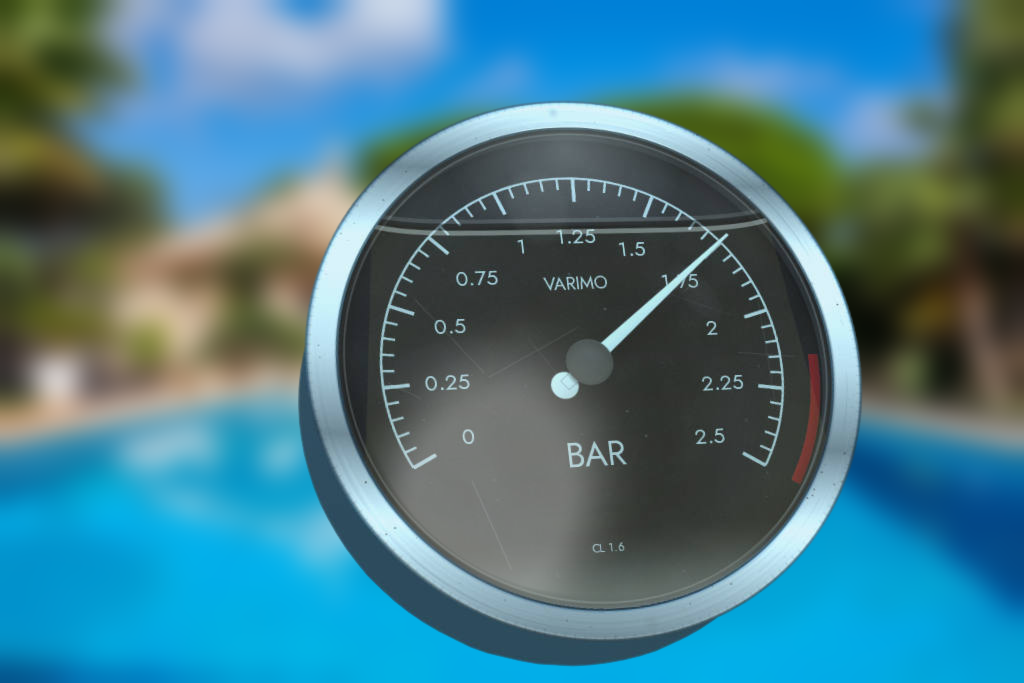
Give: 1.75,bar
